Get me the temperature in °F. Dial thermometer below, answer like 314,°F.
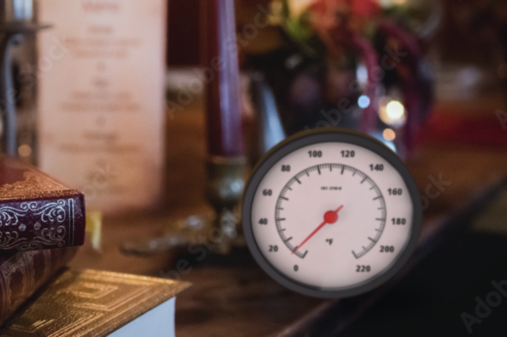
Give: 10,°F
